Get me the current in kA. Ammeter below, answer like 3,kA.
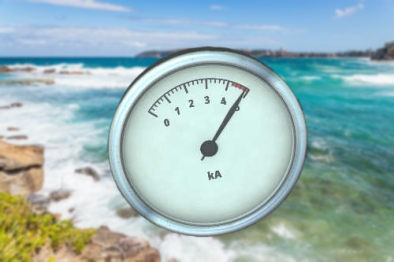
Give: 4.8,kA
